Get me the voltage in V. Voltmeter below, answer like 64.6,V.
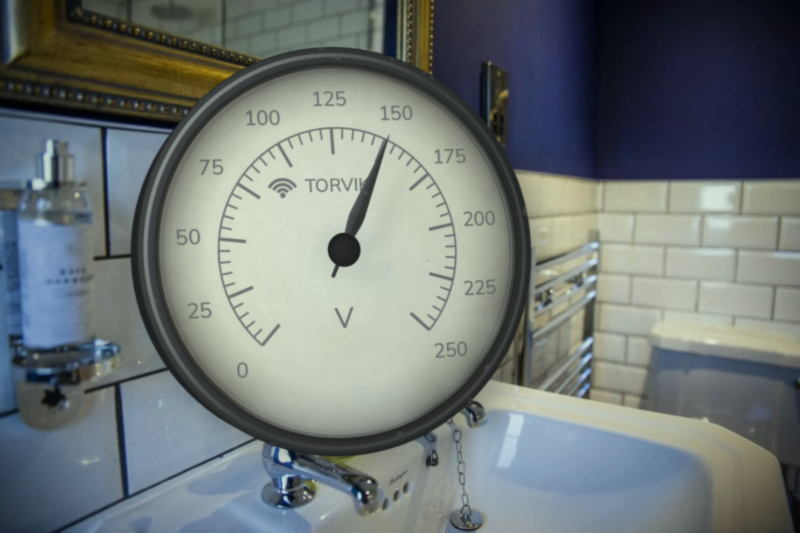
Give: 150,V
